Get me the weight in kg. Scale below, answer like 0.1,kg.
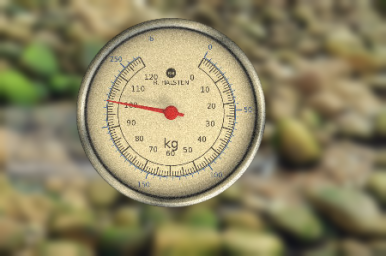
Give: 100,kg
